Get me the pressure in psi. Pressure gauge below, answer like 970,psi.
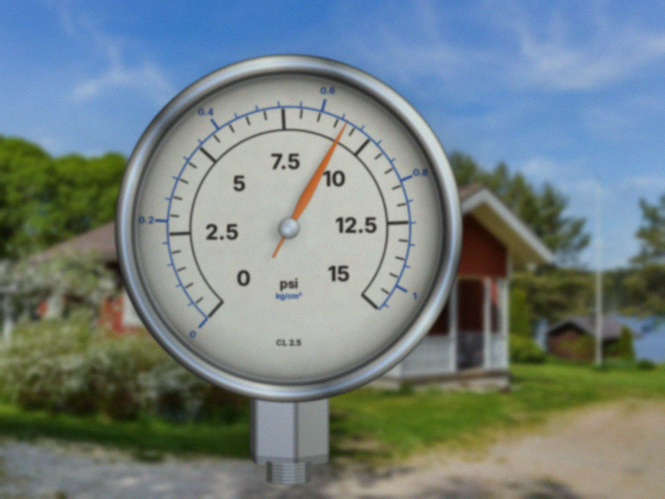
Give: 9.25,psi
